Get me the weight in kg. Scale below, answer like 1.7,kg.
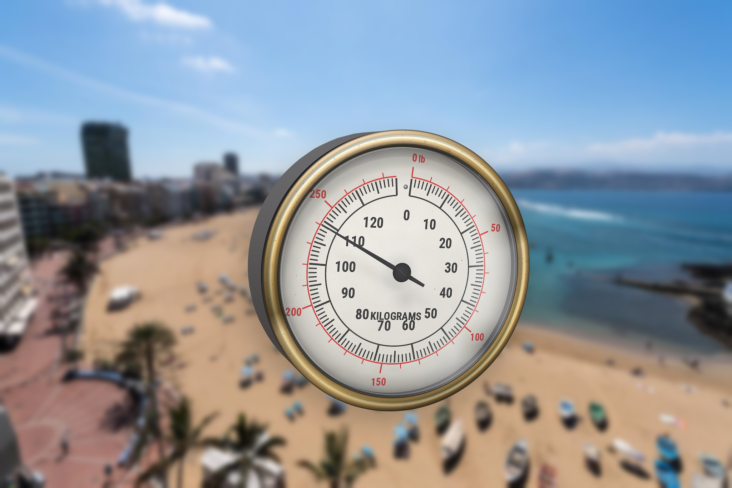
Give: 109,kg
